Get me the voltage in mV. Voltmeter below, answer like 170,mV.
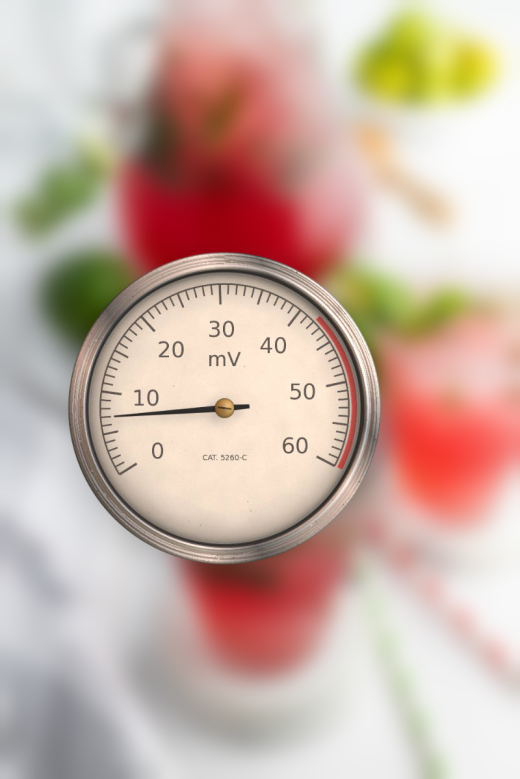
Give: 7,mV
